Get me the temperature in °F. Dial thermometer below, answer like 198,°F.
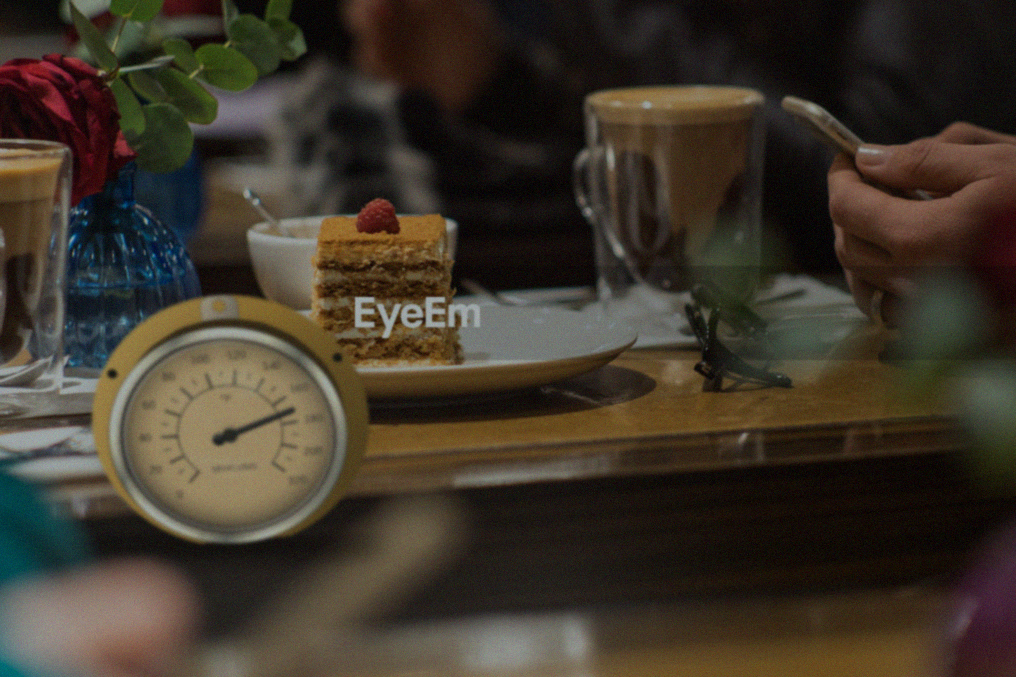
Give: 170,°F
